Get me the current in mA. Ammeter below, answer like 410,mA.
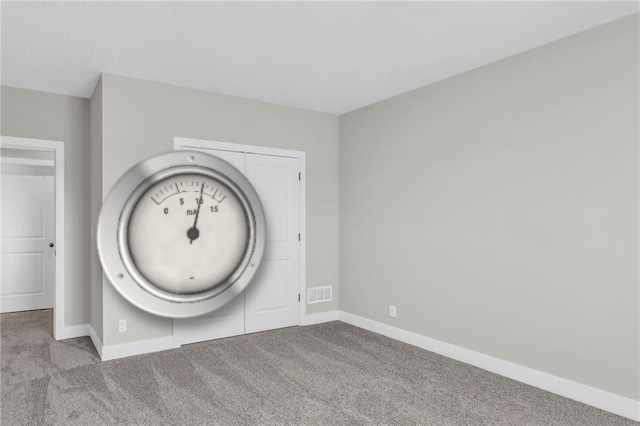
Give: 10,mA
